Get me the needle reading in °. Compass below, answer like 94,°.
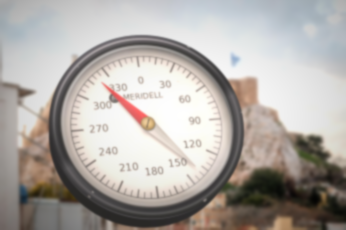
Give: 320,°
